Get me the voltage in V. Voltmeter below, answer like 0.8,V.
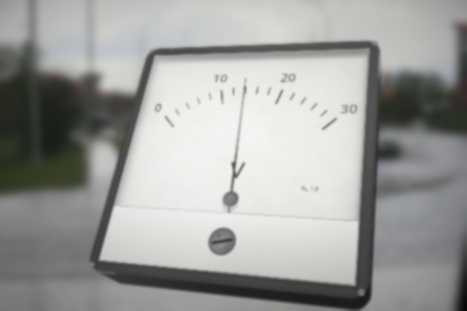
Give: 14,V
